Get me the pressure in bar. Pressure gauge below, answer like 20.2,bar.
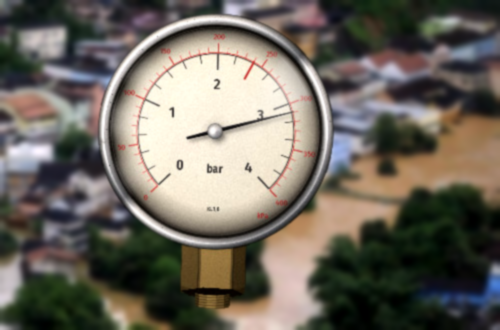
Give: 3.1,bar
